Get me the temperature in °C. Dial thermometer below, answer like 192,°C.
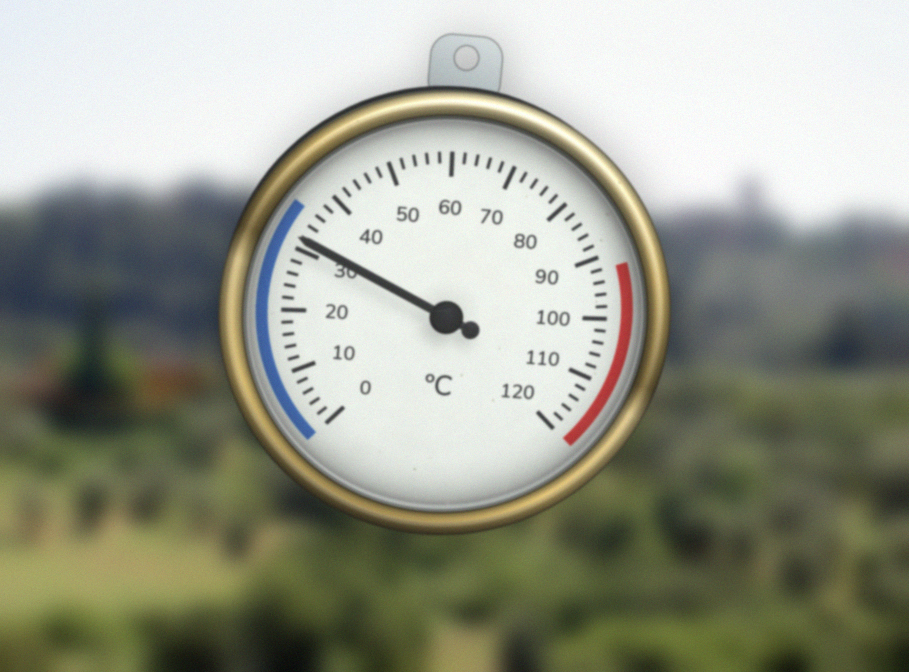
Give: 32,°C
